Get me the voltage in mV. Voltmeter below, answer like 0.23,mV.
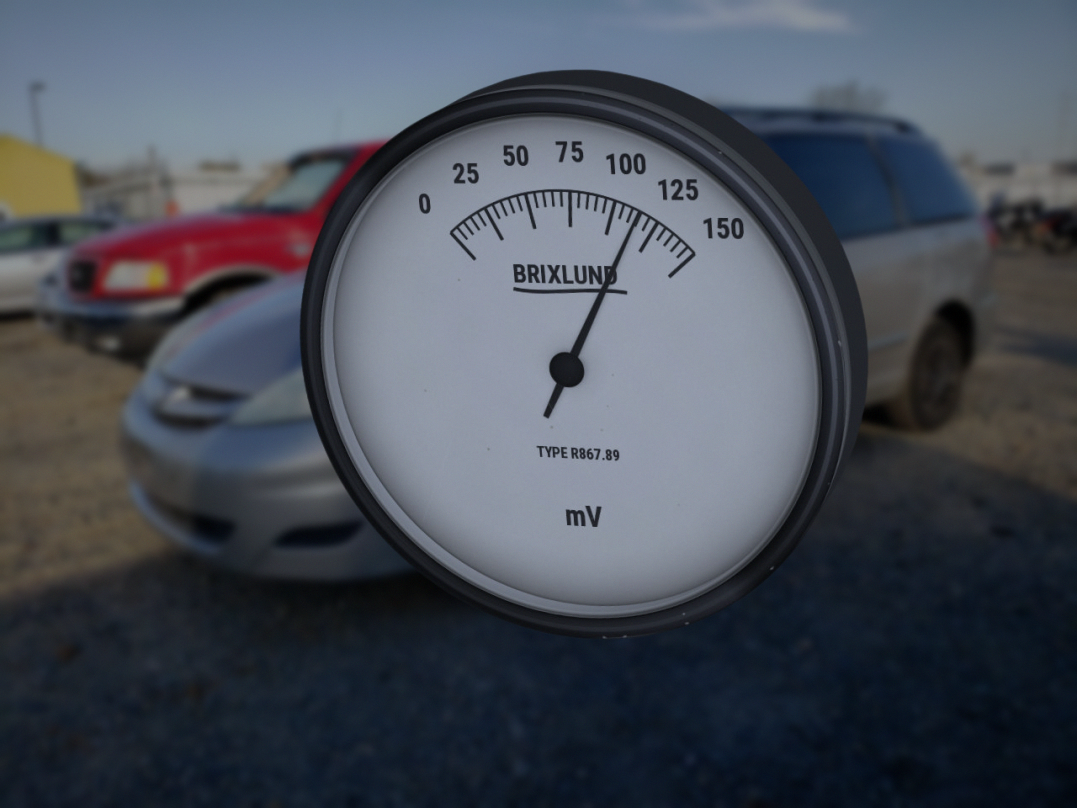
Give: 115,mV
